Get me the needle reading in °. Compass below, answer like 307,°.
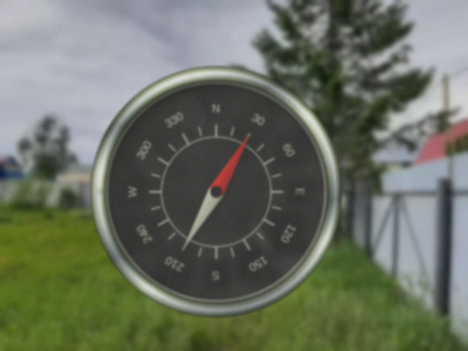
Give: 30,°
